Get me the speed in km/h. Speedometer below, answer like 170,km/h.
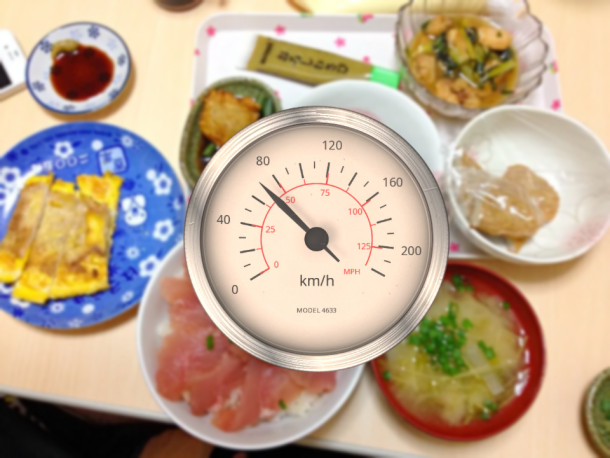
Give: 70,km/h
